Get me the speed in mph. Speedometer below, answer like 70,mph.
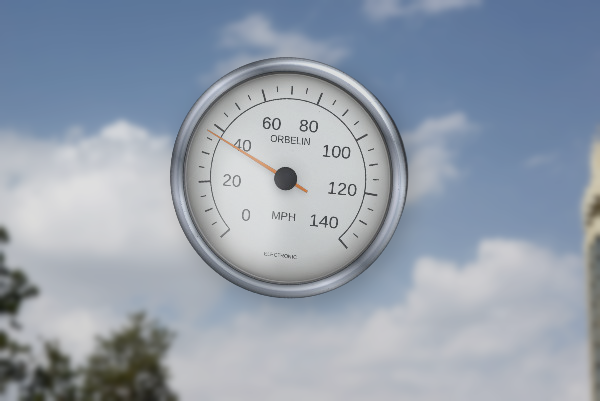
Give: 37.5,mph
